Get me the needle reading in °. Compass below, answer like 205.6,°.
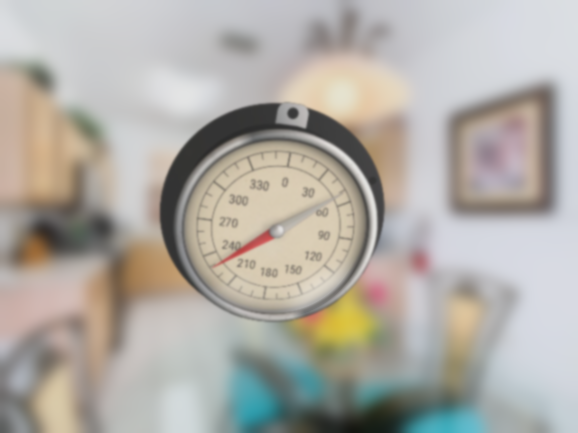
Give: 230,°
